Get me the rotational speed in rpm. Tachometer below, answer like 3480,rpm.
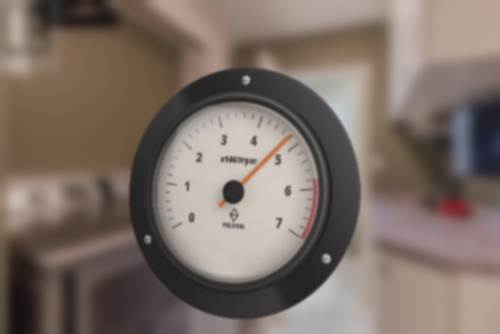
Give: 4800,rpm
